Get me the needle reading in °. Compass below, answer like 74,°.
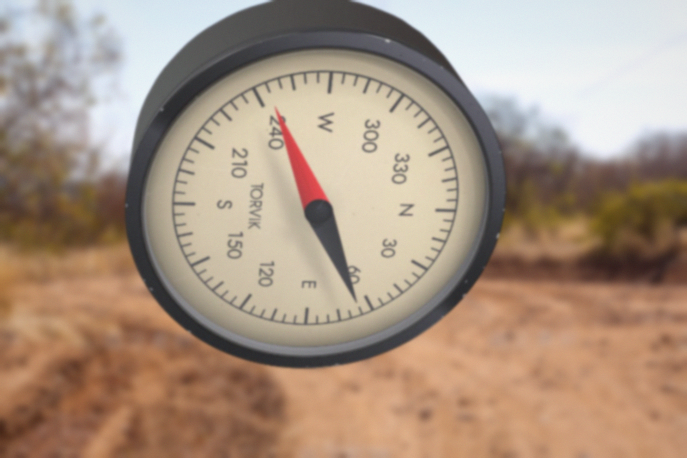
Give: 245,°
